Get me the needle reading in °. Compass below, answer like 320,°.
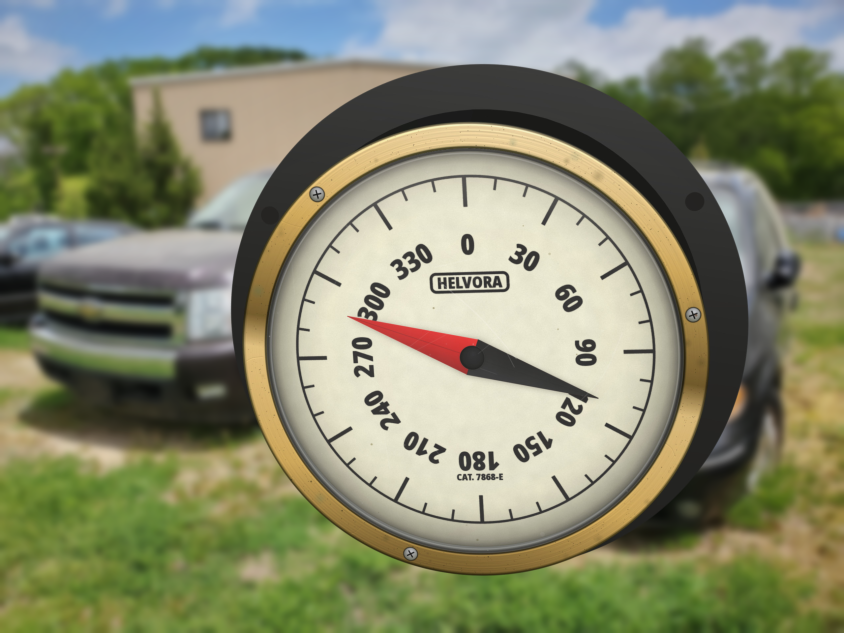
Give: 290,°
